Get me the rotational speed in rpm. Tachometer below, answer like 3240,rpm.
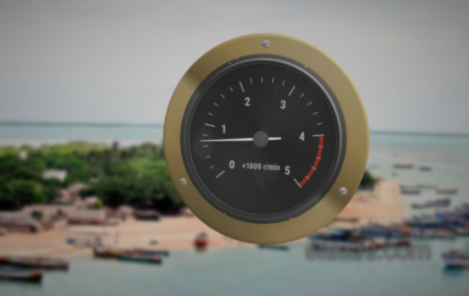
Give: 700,rpm
